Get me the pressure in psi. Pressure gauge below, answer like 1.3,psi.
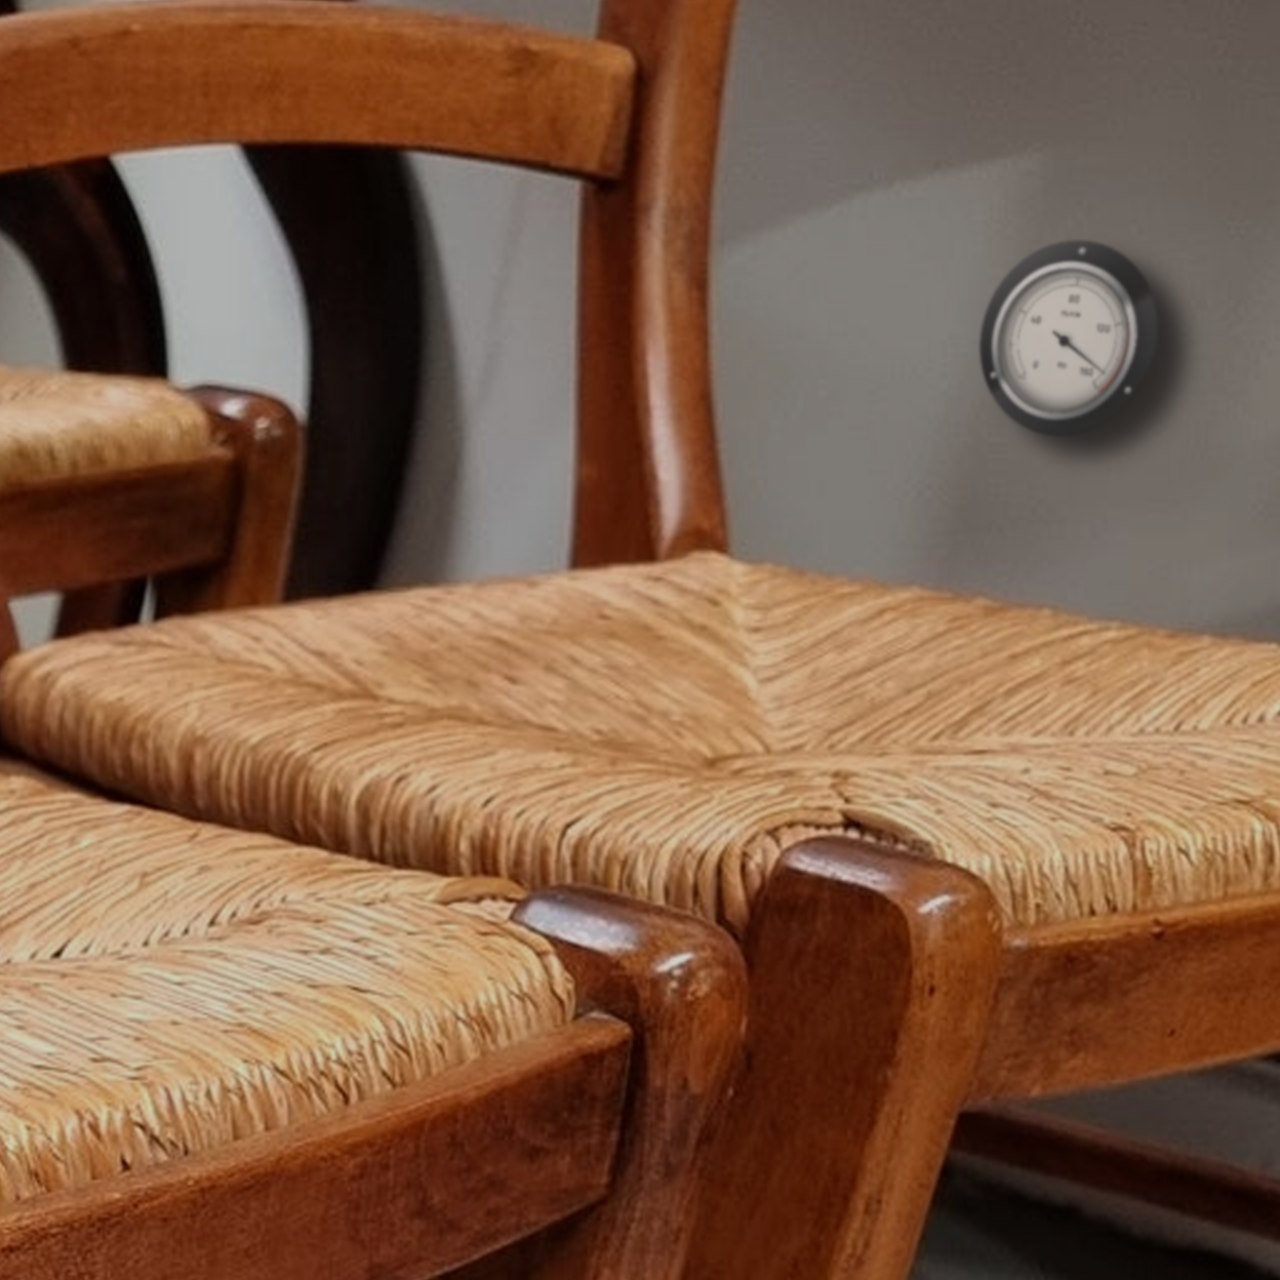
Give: 150,psi
